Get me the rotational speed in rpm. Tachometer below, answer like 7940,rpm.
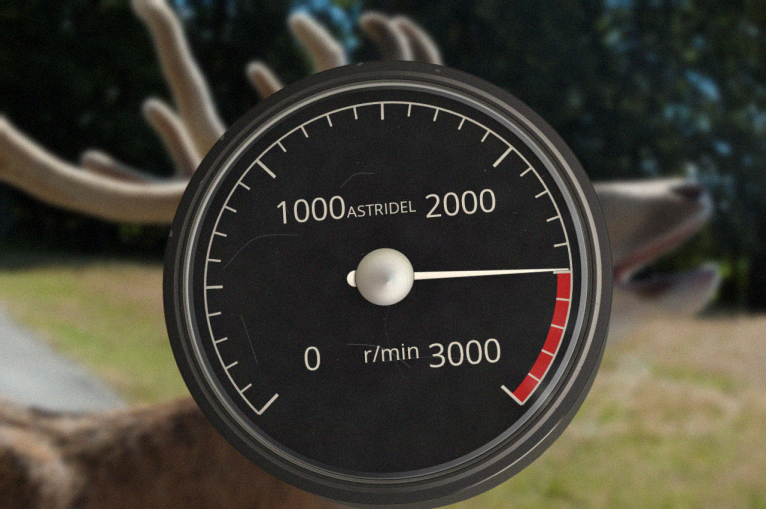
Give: 2500,rpm
